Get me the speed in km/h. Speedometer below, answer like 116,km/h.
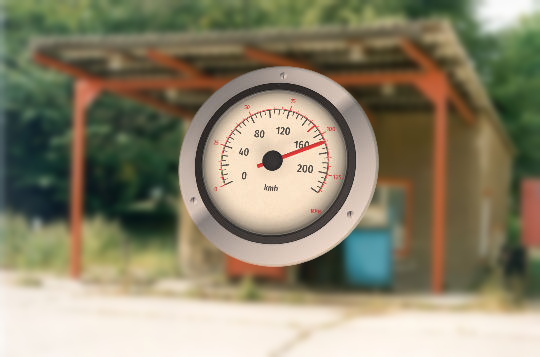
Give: 170,km/h
